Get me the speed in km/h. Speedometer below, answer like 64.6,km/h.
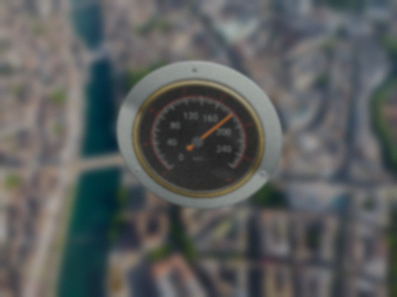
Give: 180,km/h
